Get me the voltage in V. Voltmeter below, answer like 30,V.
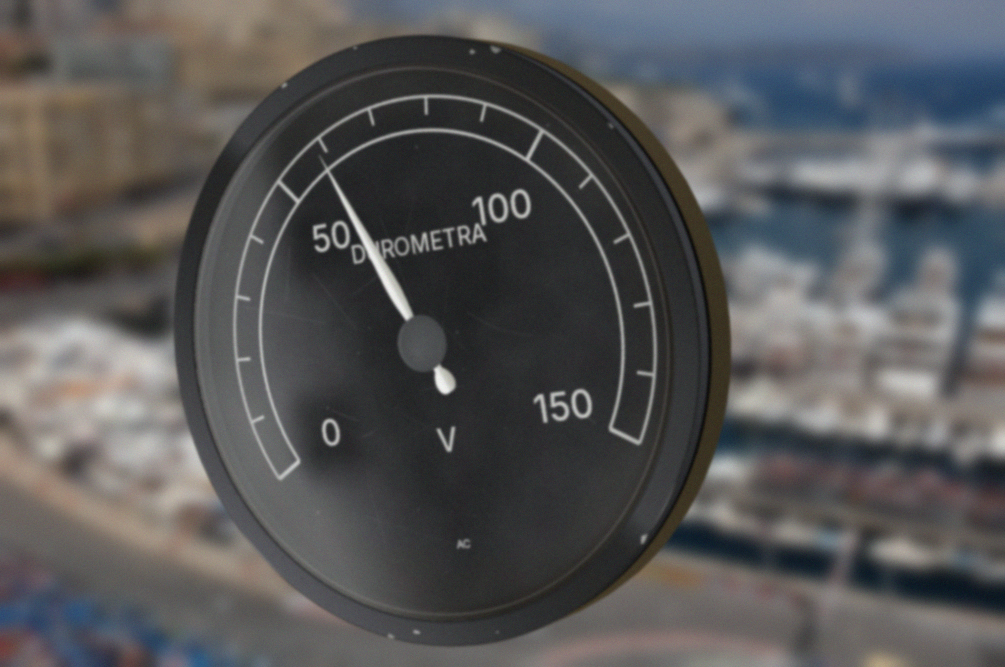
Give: 60,V
